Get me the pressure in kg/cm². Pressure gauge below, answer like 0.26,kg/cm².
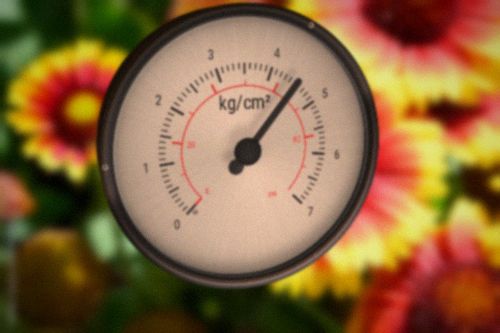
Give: 4.5,kg/cm²
